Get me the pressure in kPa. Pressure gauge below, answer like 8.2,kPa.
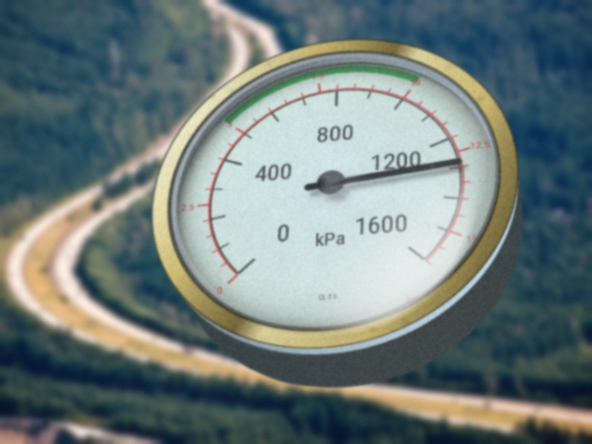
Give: 1300,kPa
